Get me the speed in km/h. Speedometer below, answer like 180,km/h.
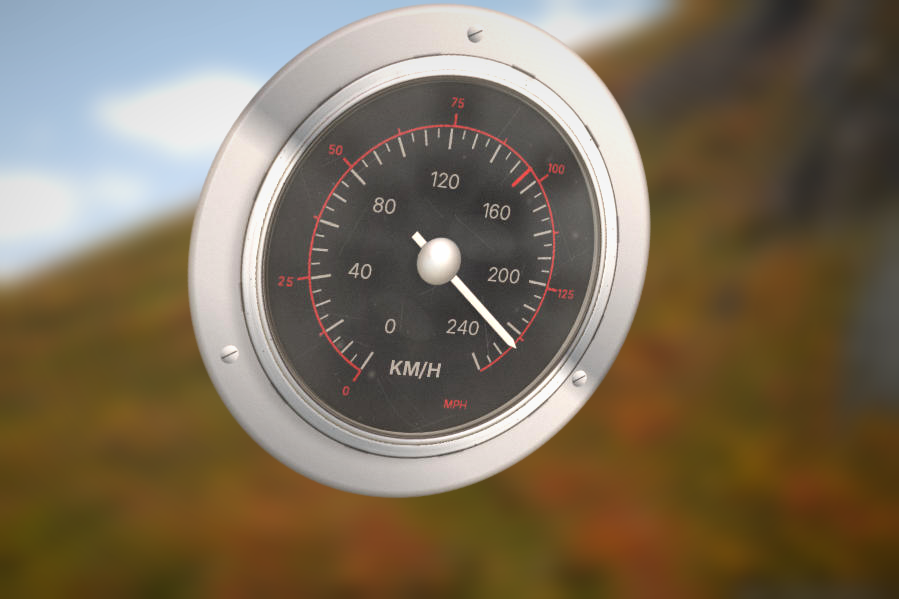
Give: 225,km/h
